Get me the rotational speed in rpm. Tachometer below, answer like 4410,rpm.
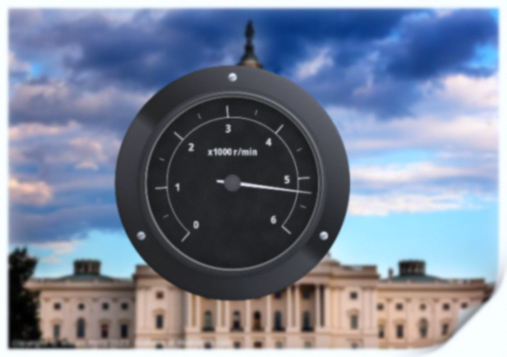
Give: 5250,rpm
